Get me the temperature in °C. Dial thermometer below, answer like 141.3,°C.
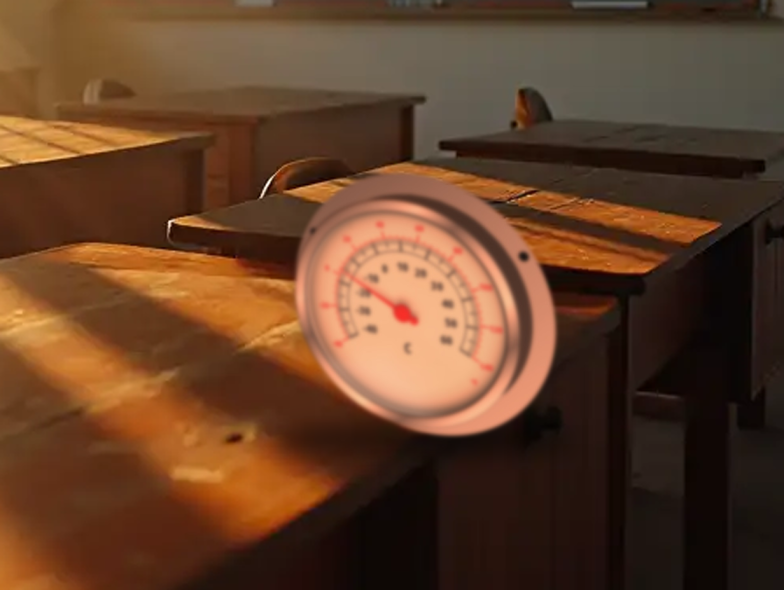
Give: -15,°C
